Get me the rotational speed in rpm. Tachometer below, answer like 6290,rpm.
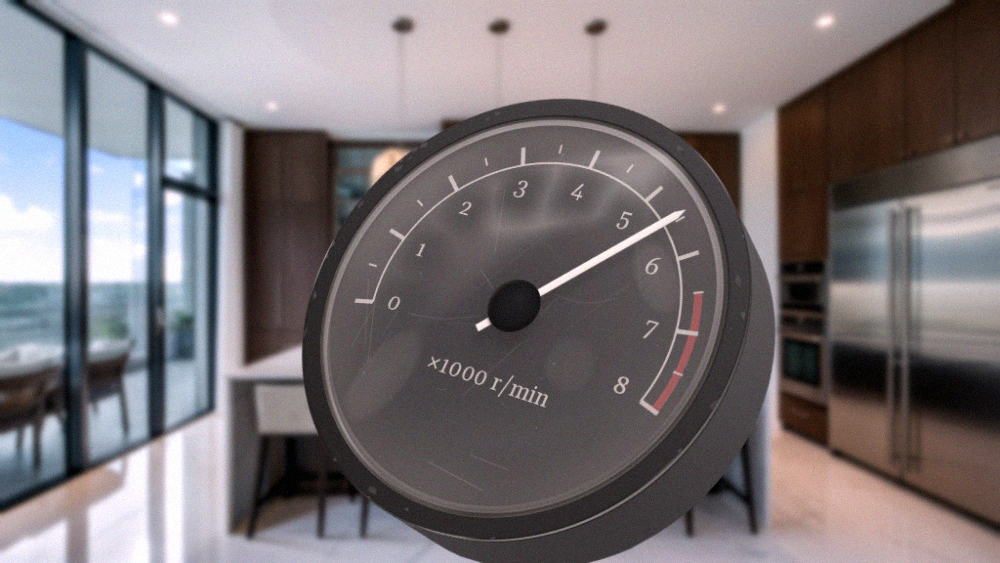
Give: 5500,rpm
